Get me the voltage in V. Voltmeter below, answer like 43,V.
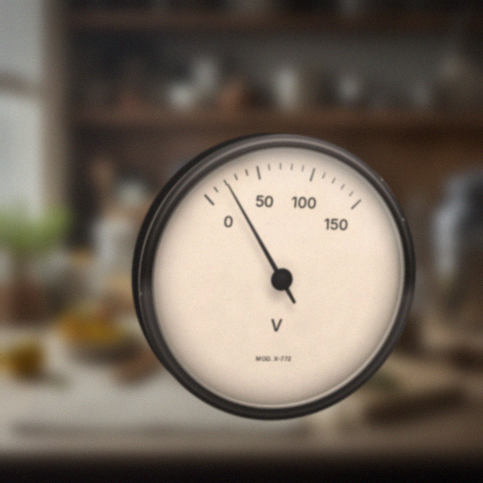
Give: 20,V
